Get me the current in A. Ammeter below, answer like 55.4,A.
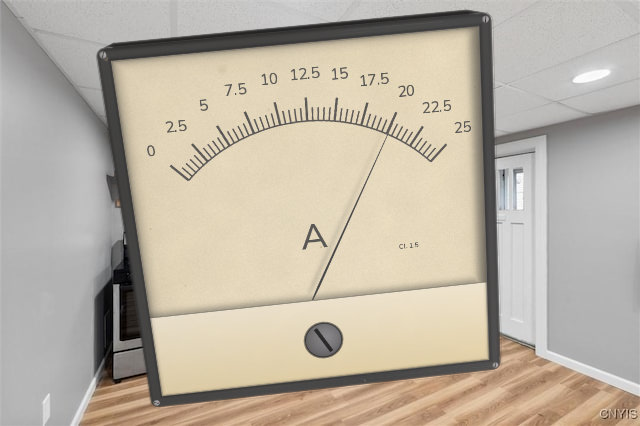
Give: 20,A
